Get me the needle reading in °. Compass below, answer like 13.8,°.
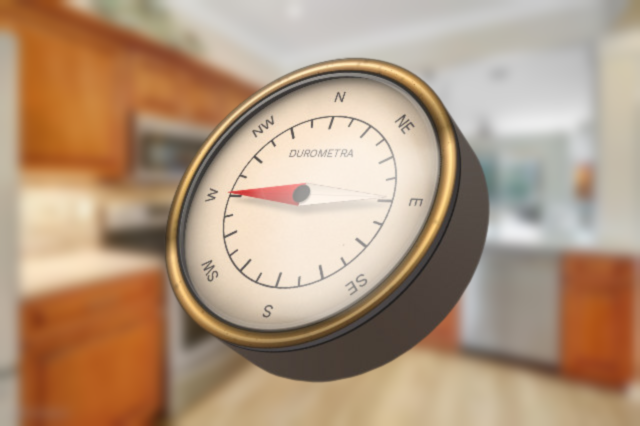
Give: 270,°
